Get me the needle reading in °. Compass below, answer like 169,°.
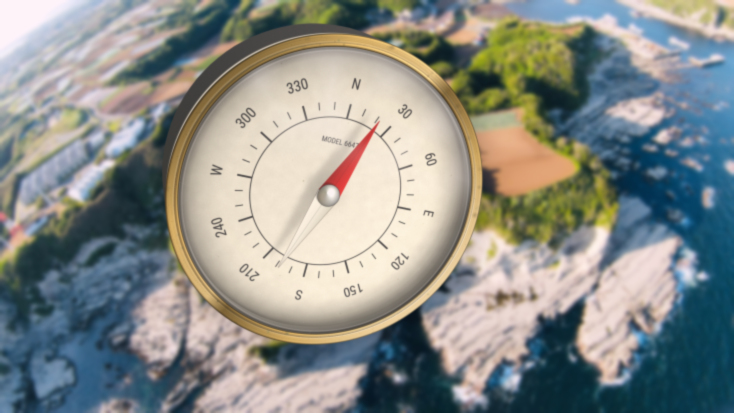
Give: 20,°
